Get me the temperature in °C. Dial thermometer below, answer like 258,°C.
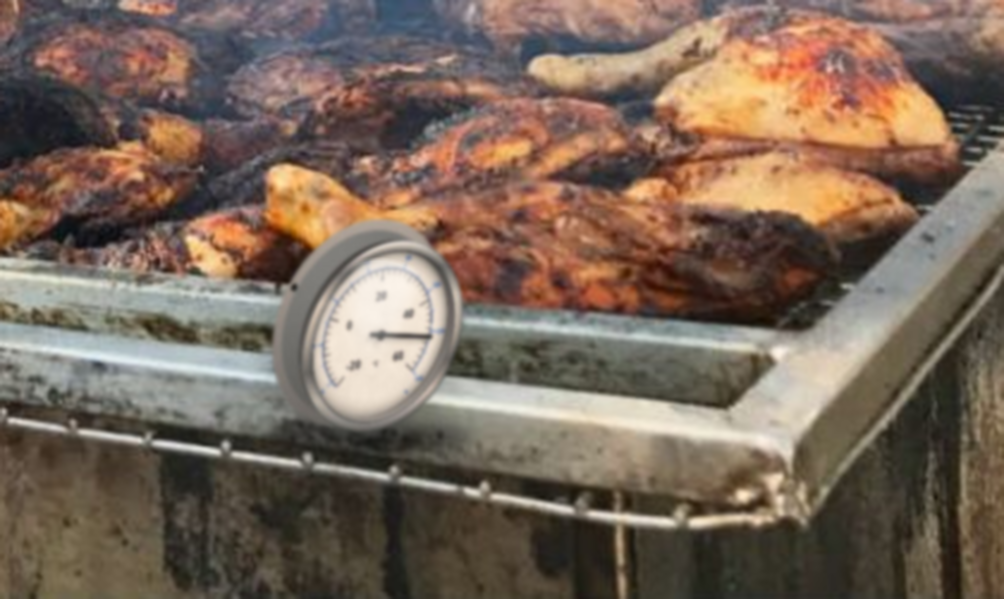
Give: 50,°C
